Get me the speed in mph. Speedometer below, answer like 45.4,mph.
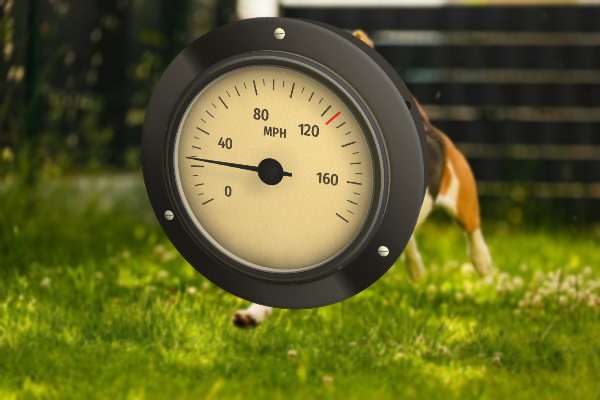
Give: 25,mph
